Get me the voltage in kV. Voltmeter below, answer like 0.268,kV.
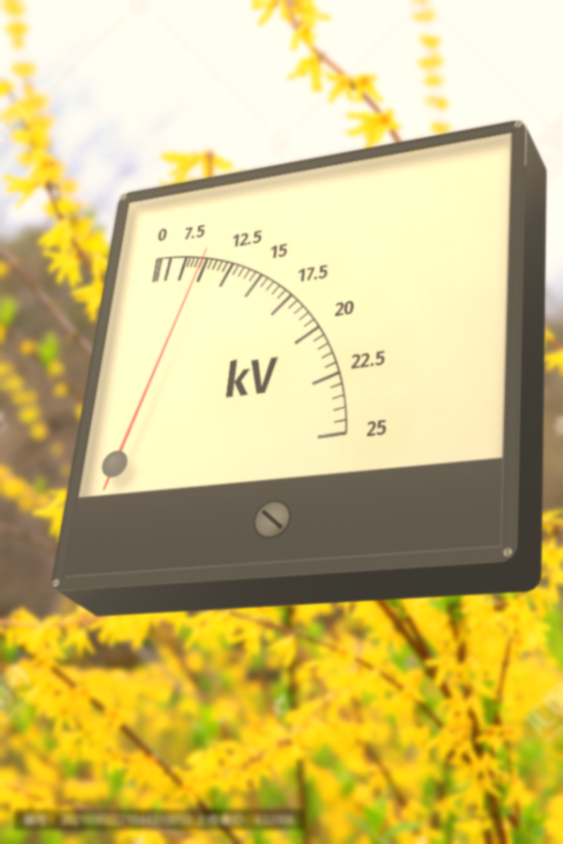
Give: 10,kV
